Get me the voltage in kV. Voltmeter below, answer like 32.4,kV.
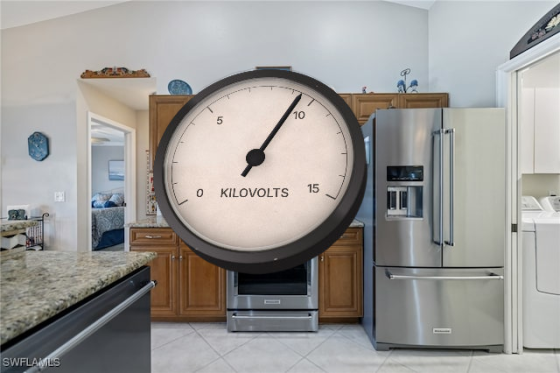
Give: 9.5,kV
